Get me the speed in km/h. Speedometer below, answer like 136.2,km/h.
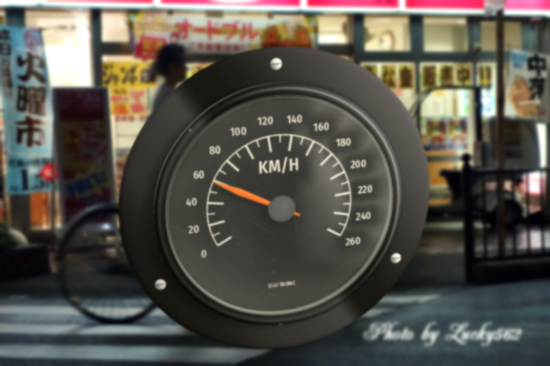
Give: 60,km/h
